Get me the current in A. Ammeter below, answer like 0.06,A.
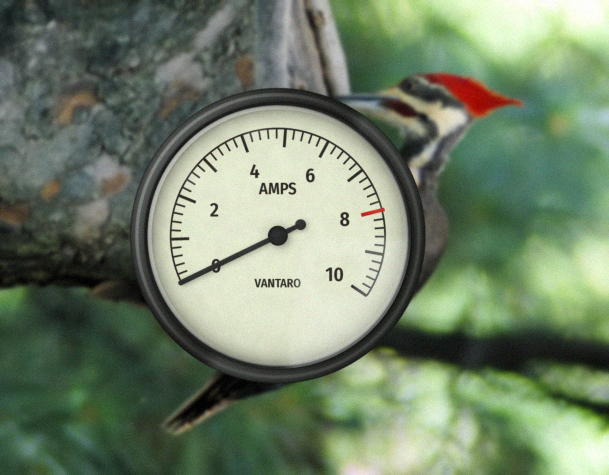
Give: 0,A
